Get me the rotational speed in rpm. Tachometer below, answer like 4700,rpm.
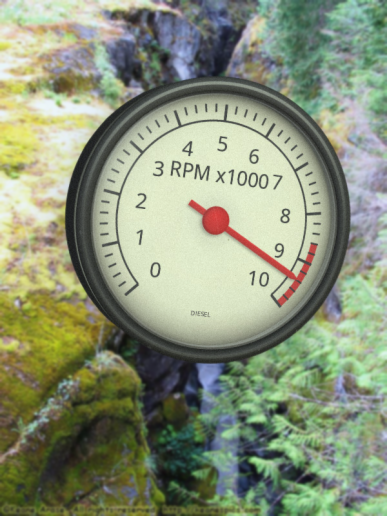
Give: 9400,rpm
